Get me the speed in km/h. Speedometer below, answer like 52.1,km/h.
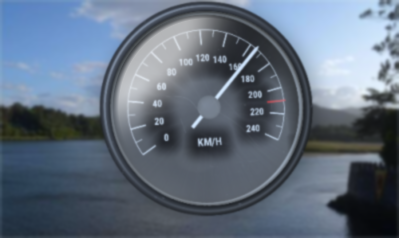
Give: 165,km/h
